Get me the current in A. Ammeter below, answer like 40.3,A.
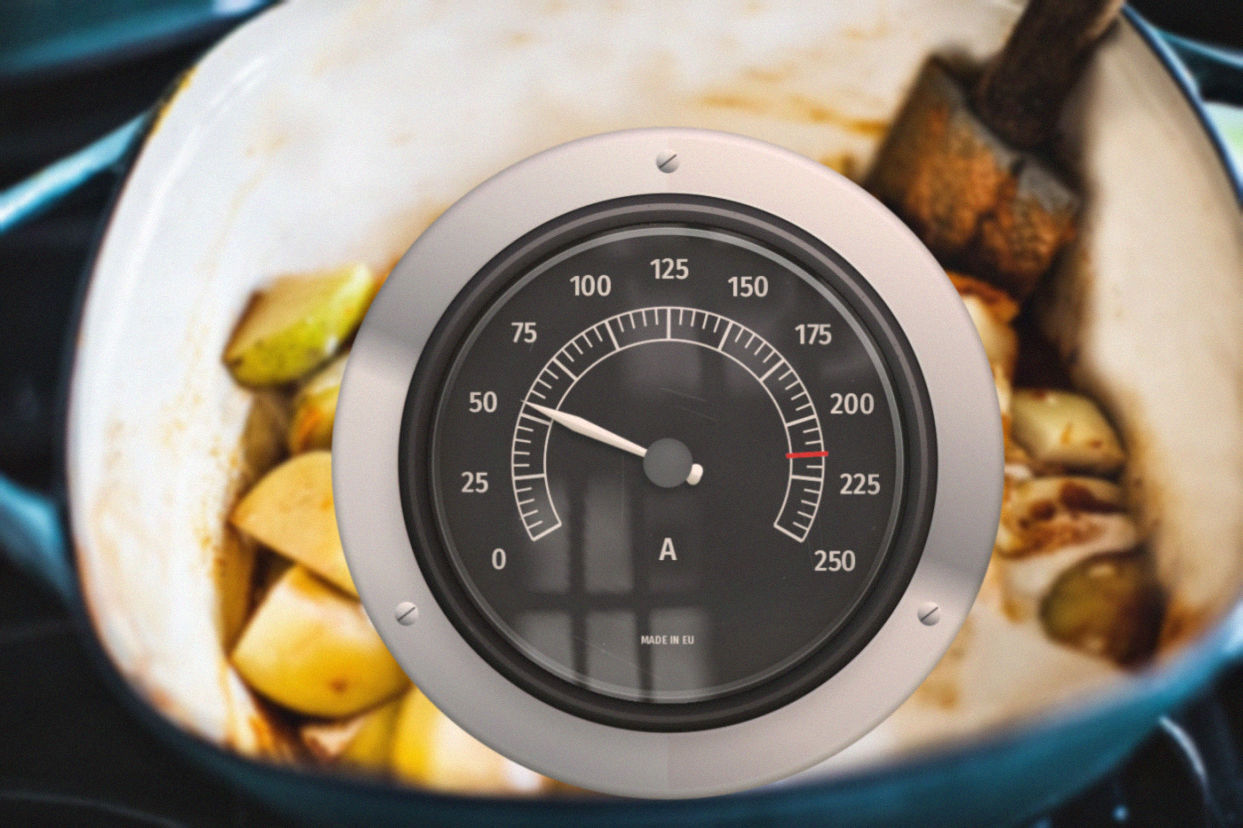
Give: 55,A
